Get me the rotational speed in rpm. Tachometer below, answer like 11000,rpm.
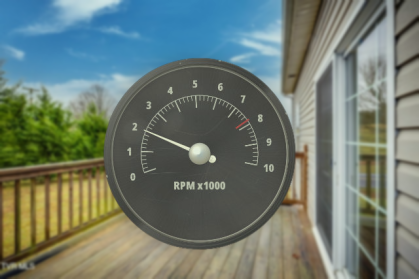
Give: 2000,rpm
